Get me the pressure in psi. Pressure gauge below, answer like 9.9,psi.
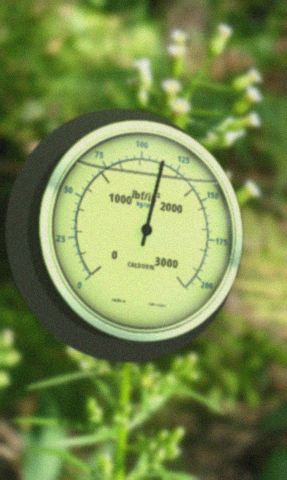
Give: 1600,psi
